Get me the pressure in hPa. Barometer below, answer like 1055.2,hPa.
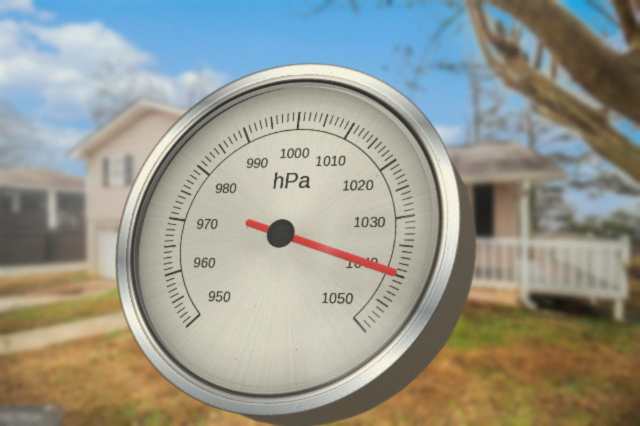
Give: 1040,hPa
